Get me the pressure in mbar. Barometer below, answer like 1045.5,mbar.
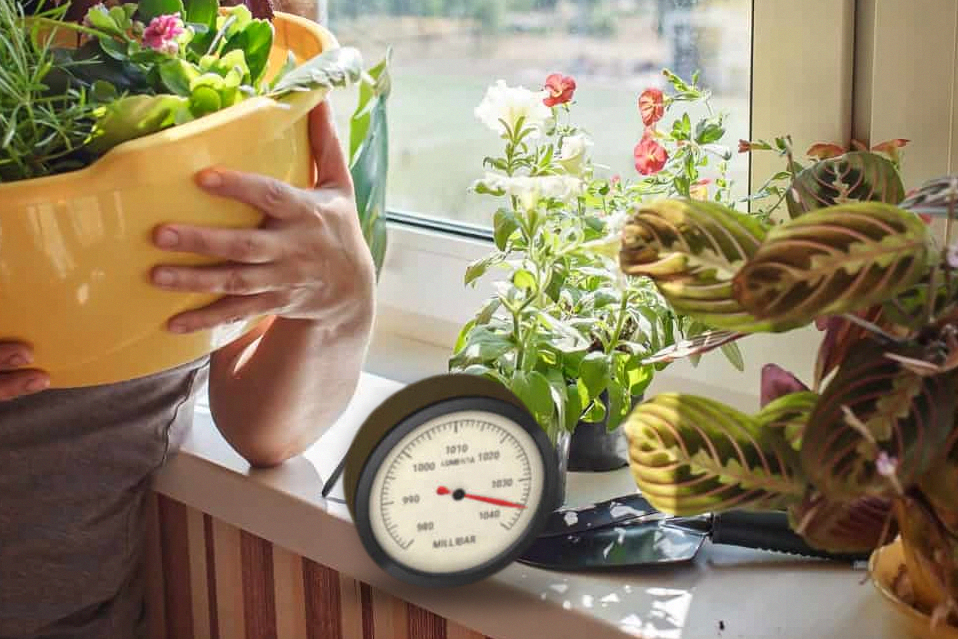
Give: 1035,mbar
